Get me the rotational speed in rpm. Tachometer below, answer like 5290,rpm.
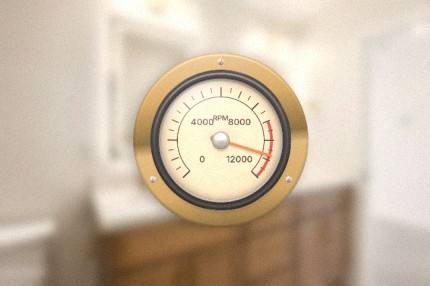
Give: 10750,rpm
